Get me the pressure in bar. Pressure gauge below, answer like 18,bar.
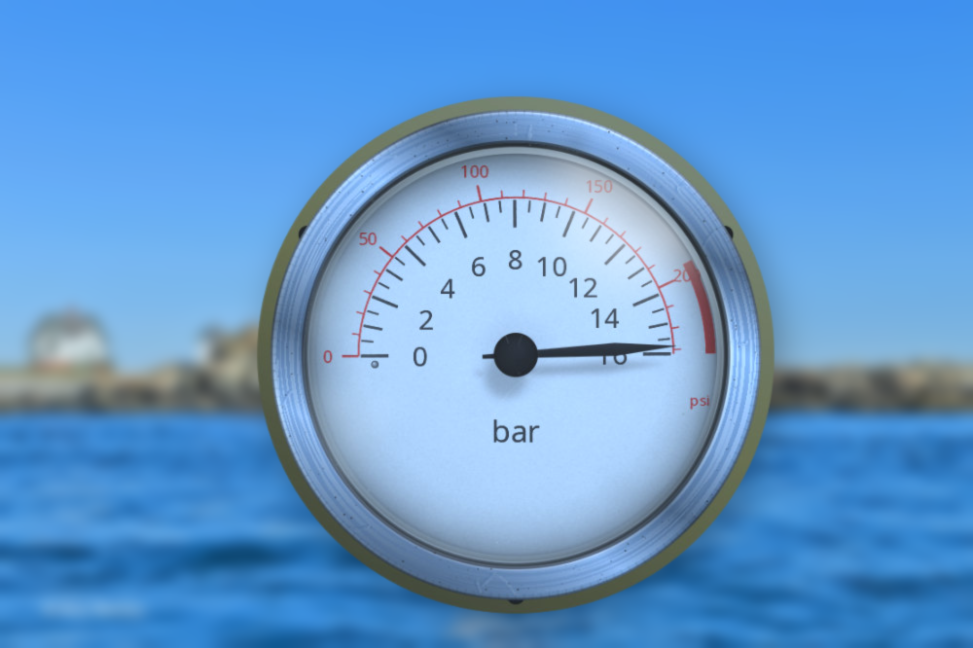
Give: 15.75,bar
